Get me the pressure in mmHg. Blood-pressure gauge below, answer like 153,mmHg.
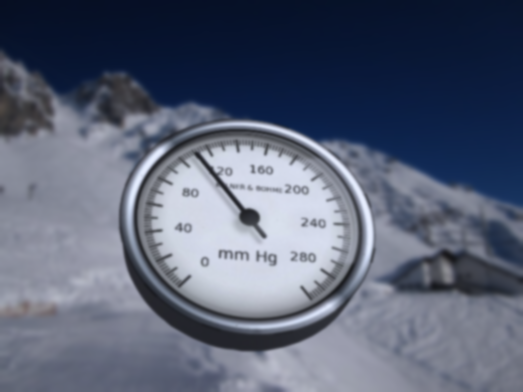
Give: 110,mmHg
